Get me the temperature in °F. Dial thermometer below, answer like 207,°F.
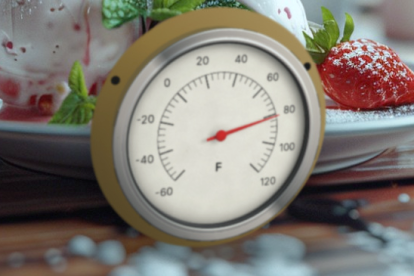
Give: 80,°F
